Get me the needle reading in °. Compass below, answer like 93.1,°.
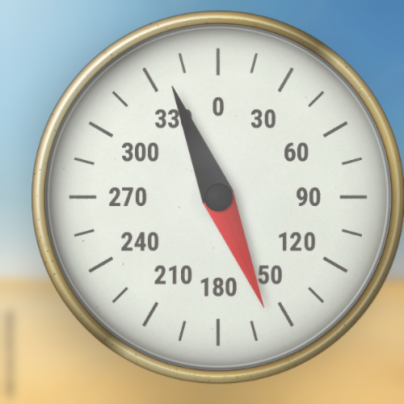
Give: 157.5,°
